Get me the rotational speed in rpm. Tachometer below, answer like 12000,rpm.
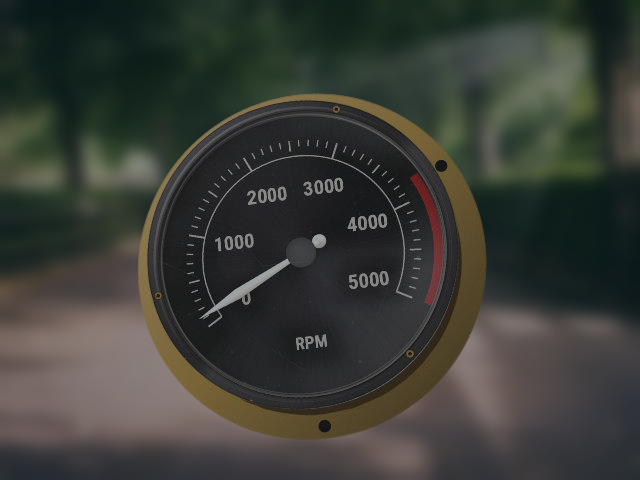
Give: 100,rpm
